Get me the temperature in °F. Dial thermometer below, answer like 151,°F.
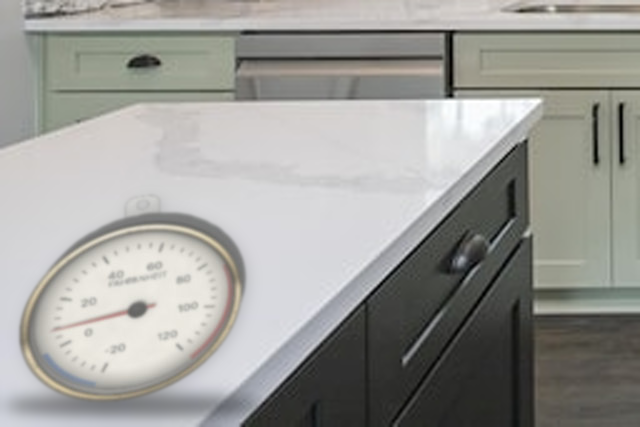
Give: 8,°F
